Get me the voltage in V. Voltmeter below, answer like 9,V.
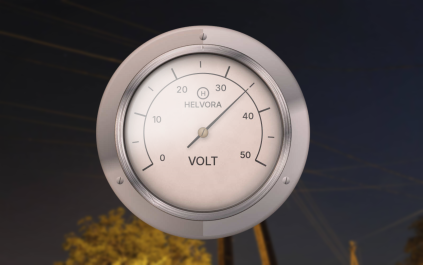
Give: 35,V
